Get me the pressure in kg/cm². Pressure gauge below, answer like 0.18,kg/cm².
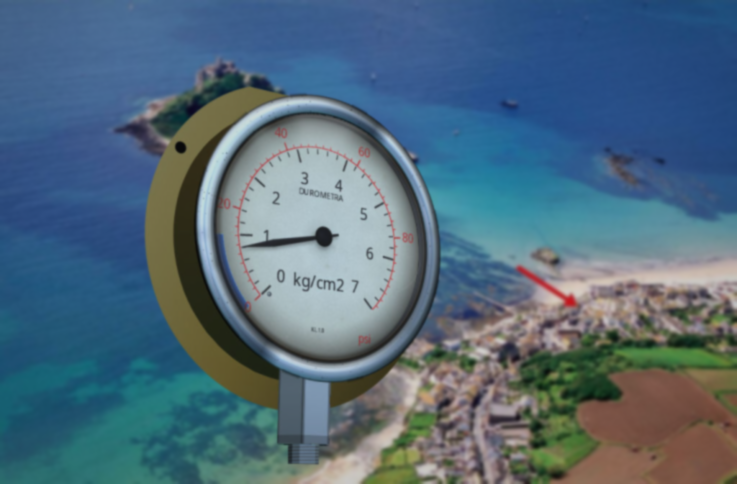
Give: 0.8,kg/cm²
